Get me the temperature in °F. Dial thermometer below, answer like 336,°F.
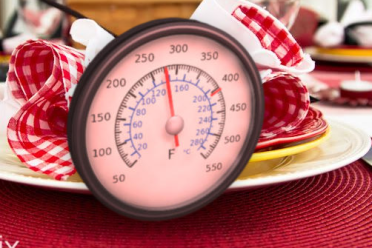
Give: 275,°F
